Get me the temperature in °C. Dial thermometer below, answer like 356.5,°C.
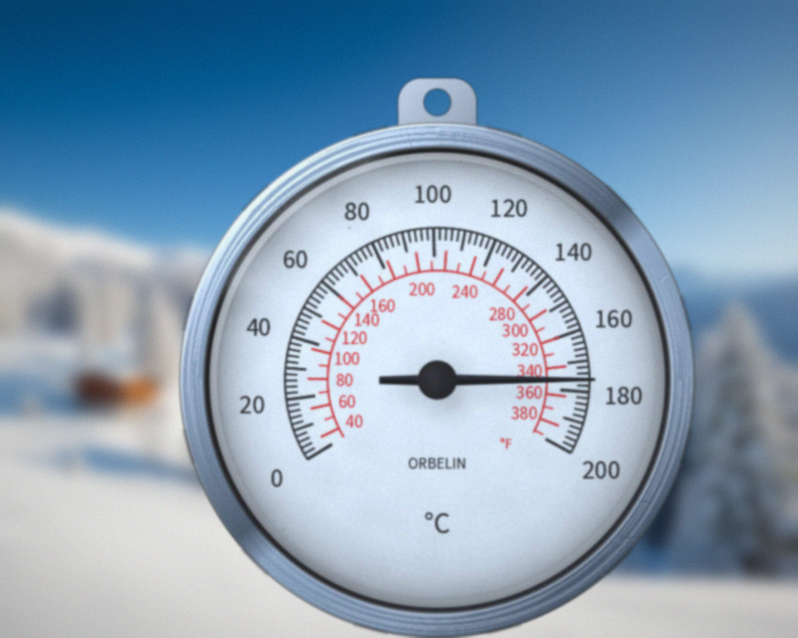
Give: 176,°C
